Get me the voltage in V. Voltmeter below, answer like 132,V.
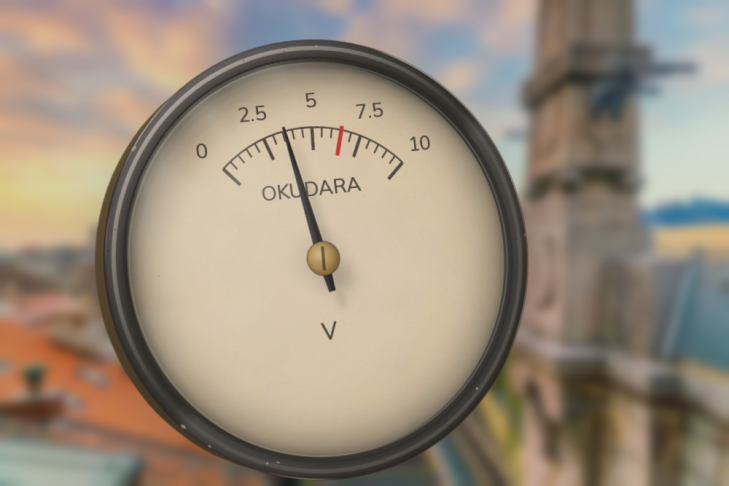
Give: 3.5,V
